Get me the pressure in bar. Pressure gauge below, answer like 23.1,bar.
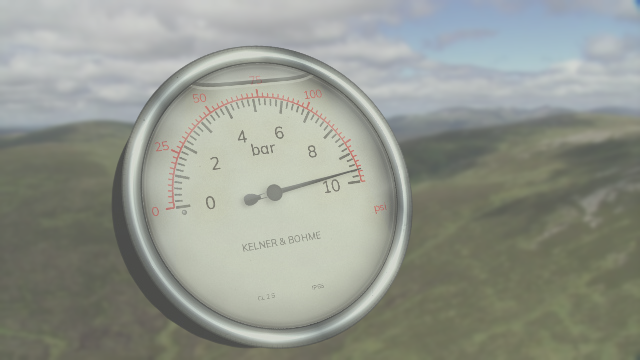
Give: 9.6,bar
